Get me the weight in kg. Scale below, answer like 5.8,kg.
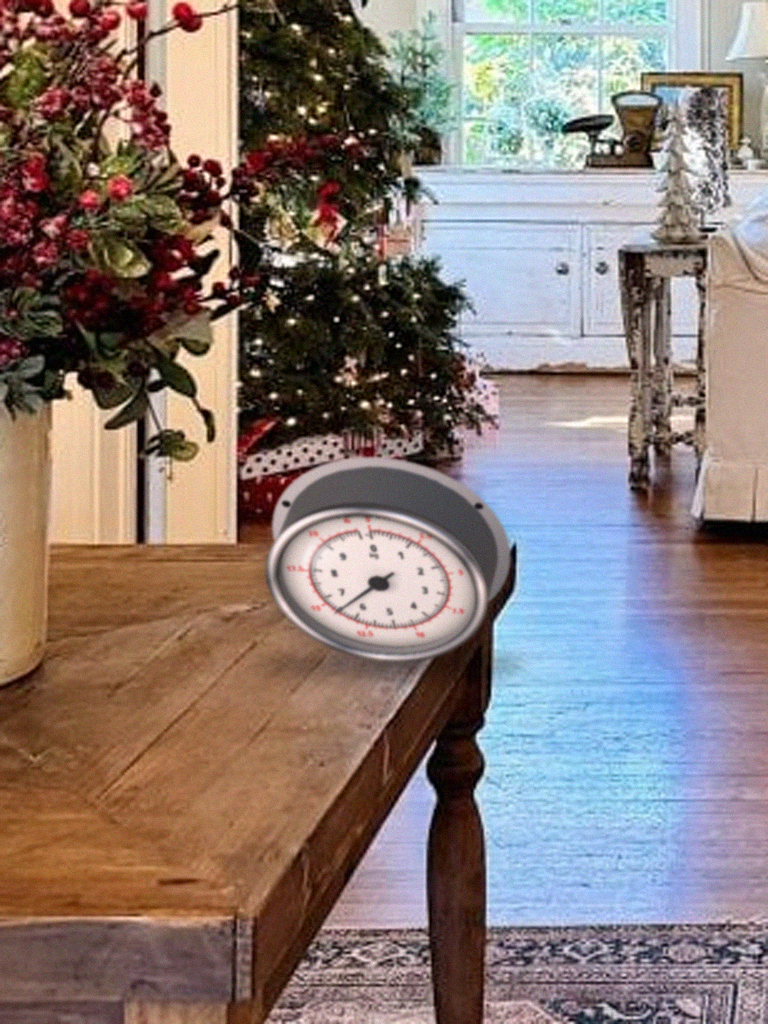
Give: 6.5,kg
